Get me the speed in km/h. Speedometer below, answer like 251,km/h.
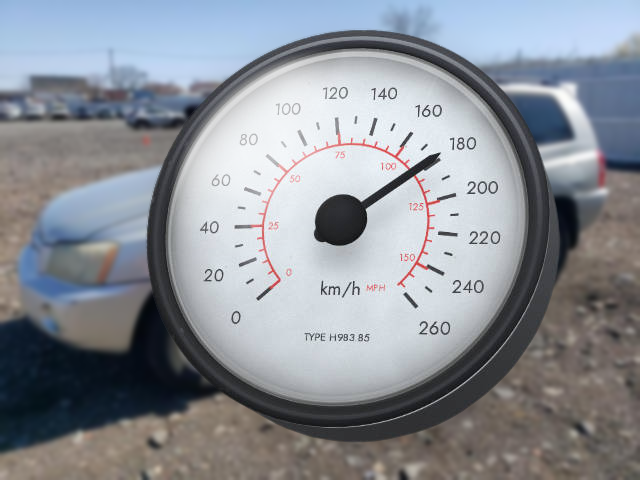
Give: 180,km/h
